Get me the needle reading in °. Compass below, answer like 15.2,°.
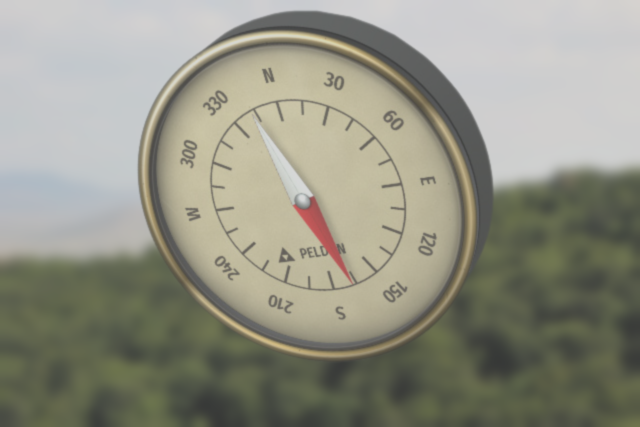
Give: 165,°
